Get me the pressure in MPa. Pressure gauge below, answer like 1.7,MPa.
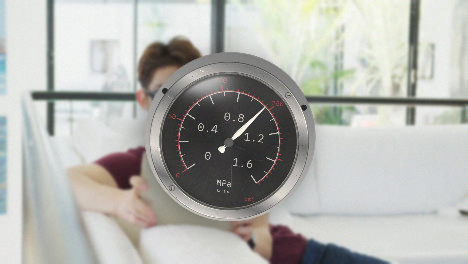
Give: 1,MPa
